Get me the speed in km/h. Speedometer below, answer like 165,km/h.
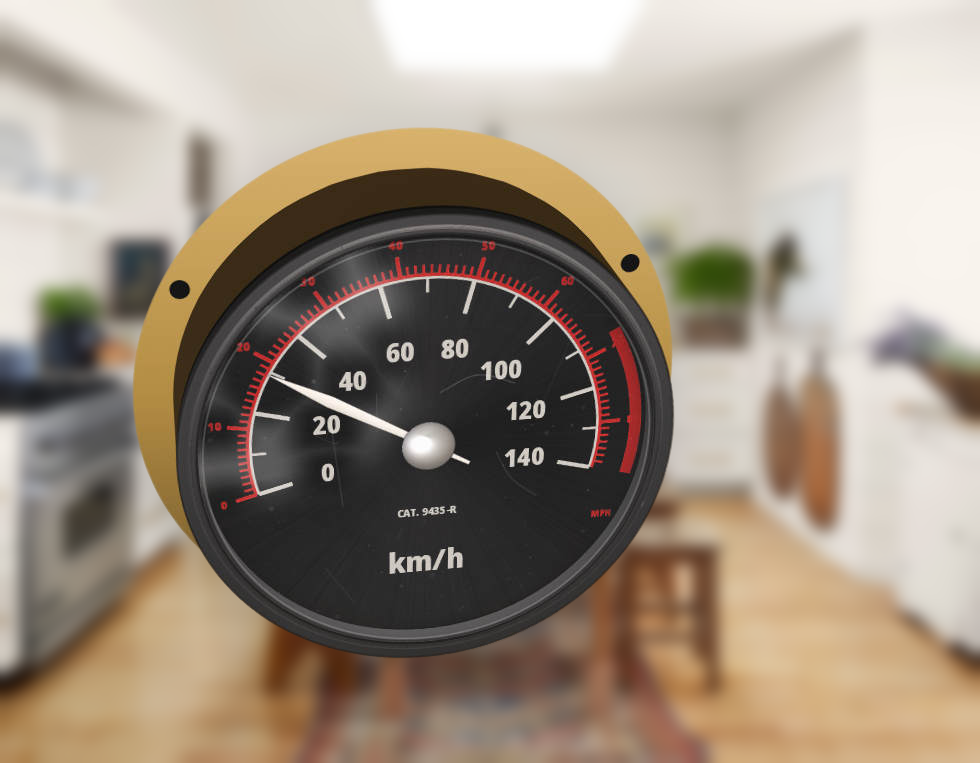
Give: 30,km/h
